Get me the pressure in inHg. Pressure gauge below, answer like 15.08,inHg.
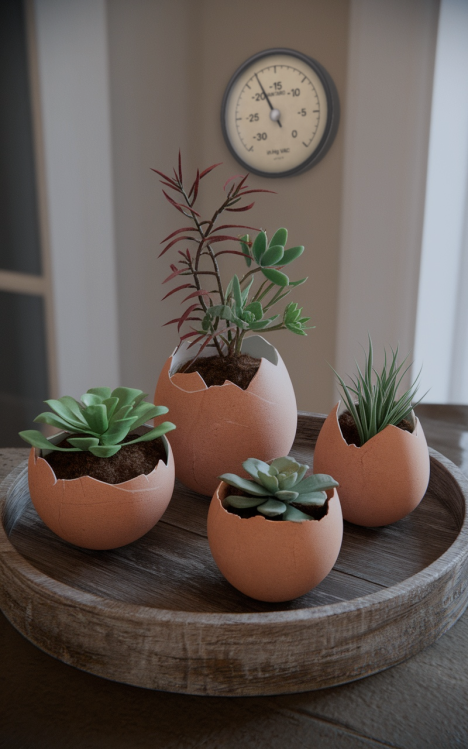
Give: -18,inHg
